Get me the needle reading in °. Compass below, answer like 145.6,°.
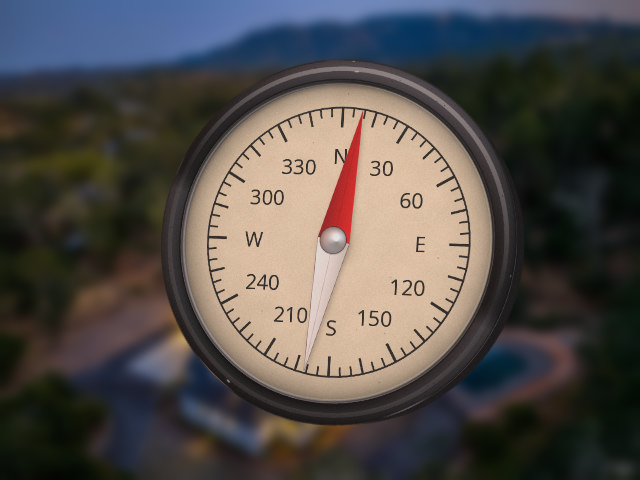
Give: 10,°
